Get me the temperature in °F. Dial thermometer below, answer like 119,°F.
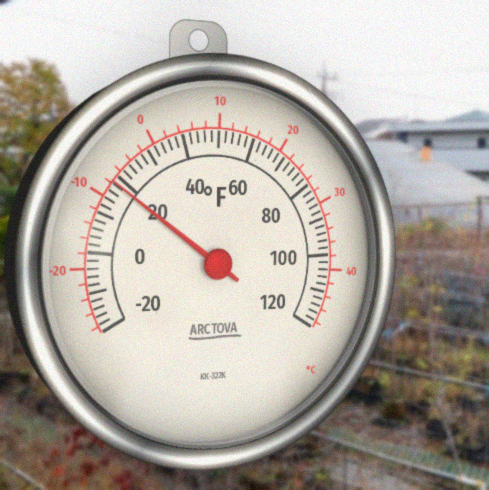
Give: 18,°F
